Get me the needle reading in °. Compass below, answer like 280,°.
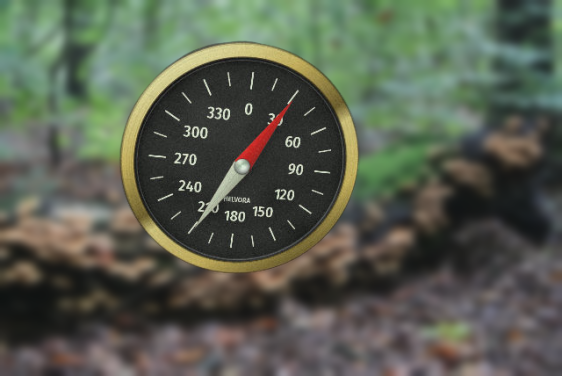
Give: 30,°
